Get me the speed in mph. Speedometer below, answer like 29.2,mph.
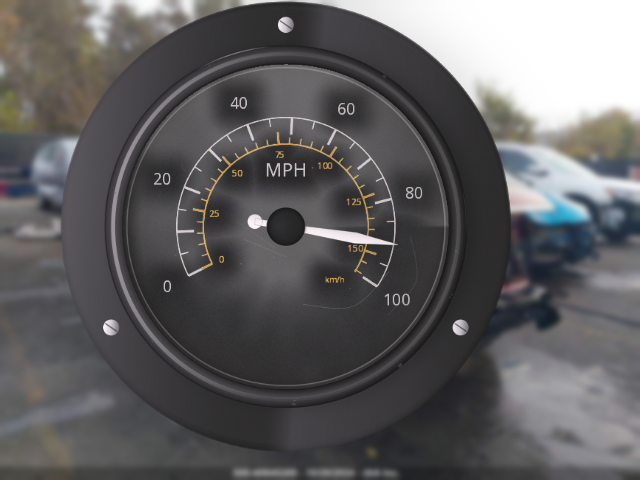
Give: 90,mph
